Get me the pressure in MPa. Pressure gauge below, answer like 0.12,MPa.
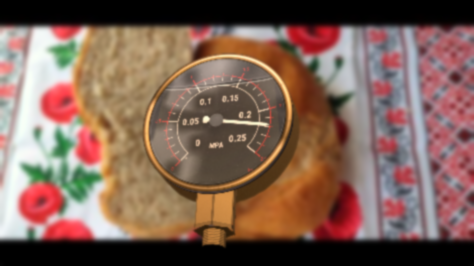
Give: 0.22,MPa
